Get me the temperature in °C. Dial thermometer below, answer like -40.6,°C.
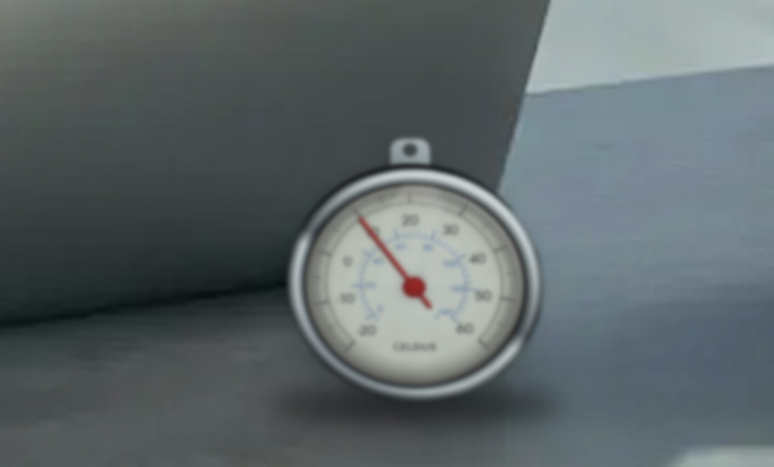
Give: 10,°C
